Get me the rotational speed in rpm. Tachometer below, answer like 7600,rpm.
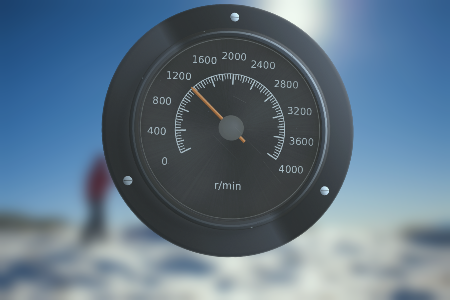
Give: 1200,rpm
